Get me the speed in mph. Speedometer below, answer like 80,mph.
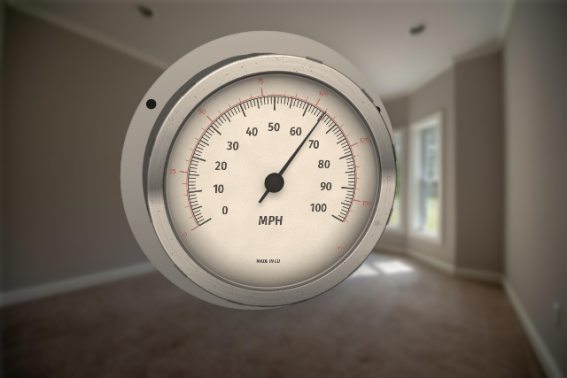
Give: 65,mph
